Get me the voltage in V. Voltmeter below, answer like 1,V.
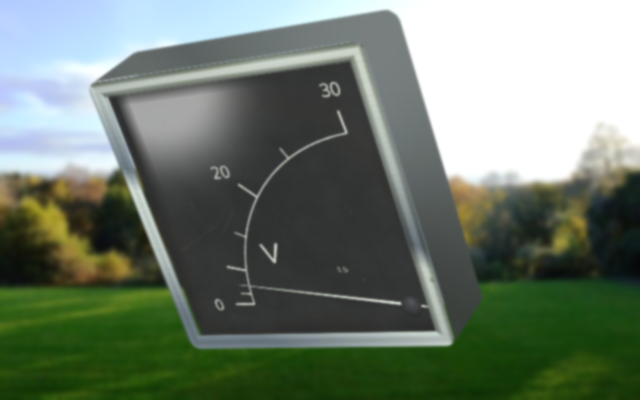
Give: 7.5,V
